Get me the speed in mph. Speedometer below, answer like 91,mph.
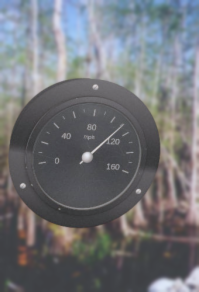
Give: 110,mph
